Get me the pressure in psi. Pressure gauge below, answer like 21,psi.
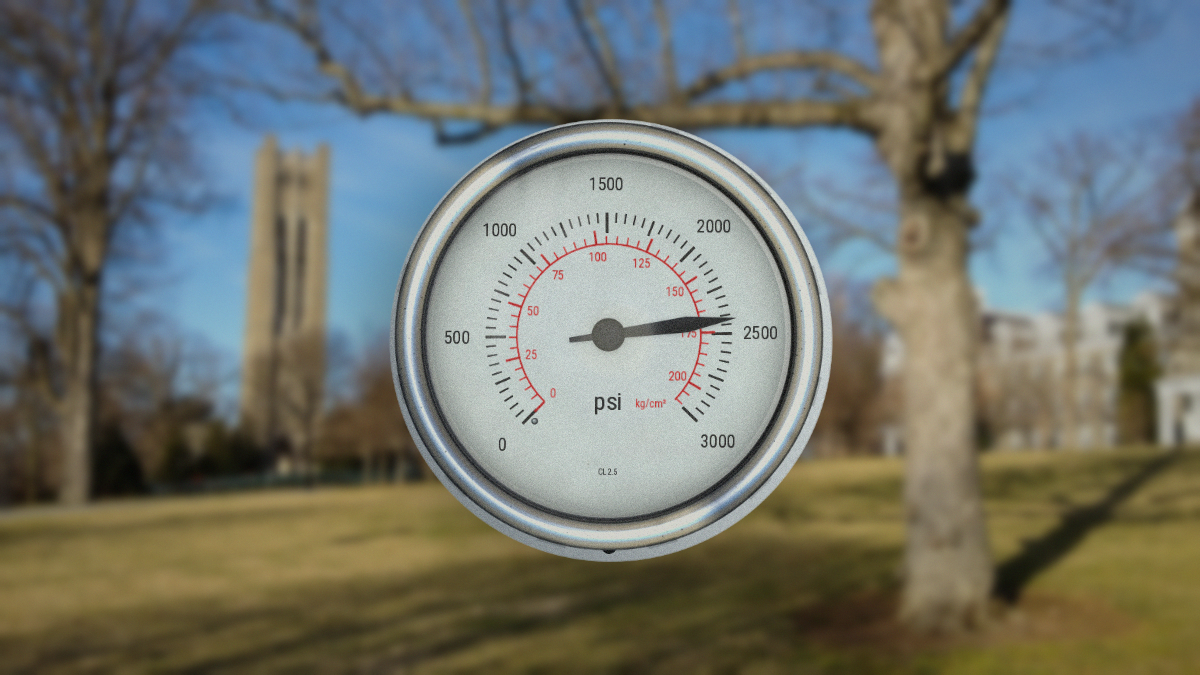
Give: 2425,psi
